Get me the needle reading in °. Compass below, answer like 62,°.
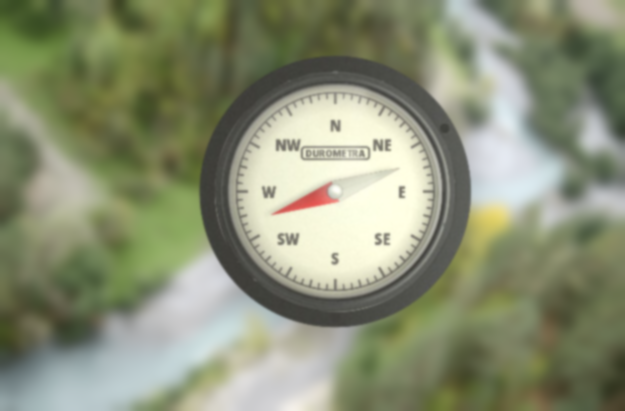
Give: 250,°
